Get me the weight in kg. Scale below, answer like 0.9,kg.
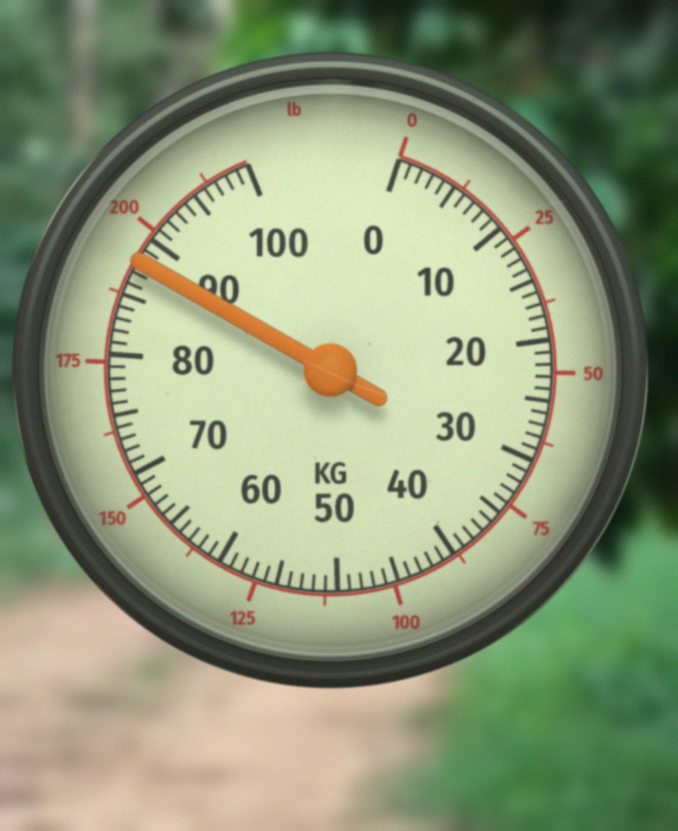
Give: 88,kg
